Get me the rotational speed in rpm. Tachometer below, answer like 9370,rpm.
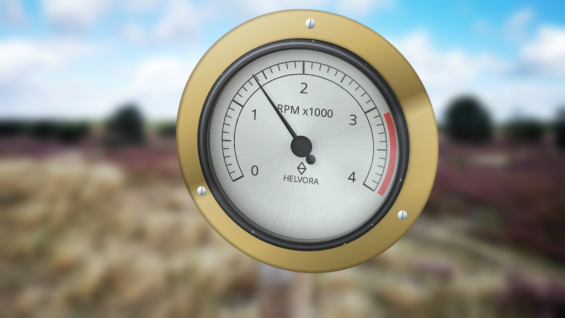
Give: 1400,rpm
